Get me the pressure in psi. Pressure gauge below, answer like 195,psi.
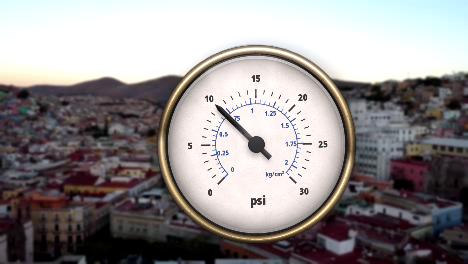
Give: 10,psi
